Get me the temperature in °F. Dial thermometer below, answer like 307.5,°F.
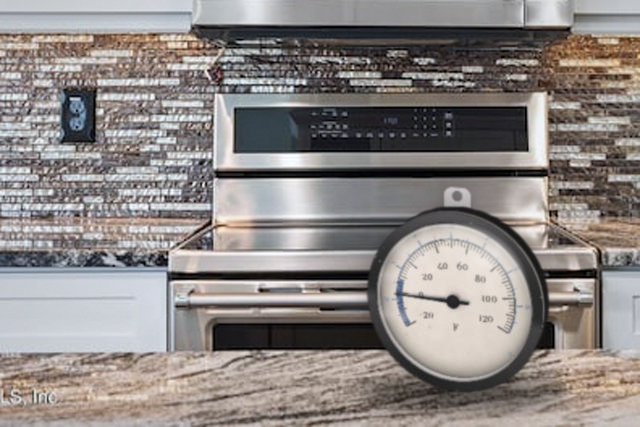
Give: 0,°F
